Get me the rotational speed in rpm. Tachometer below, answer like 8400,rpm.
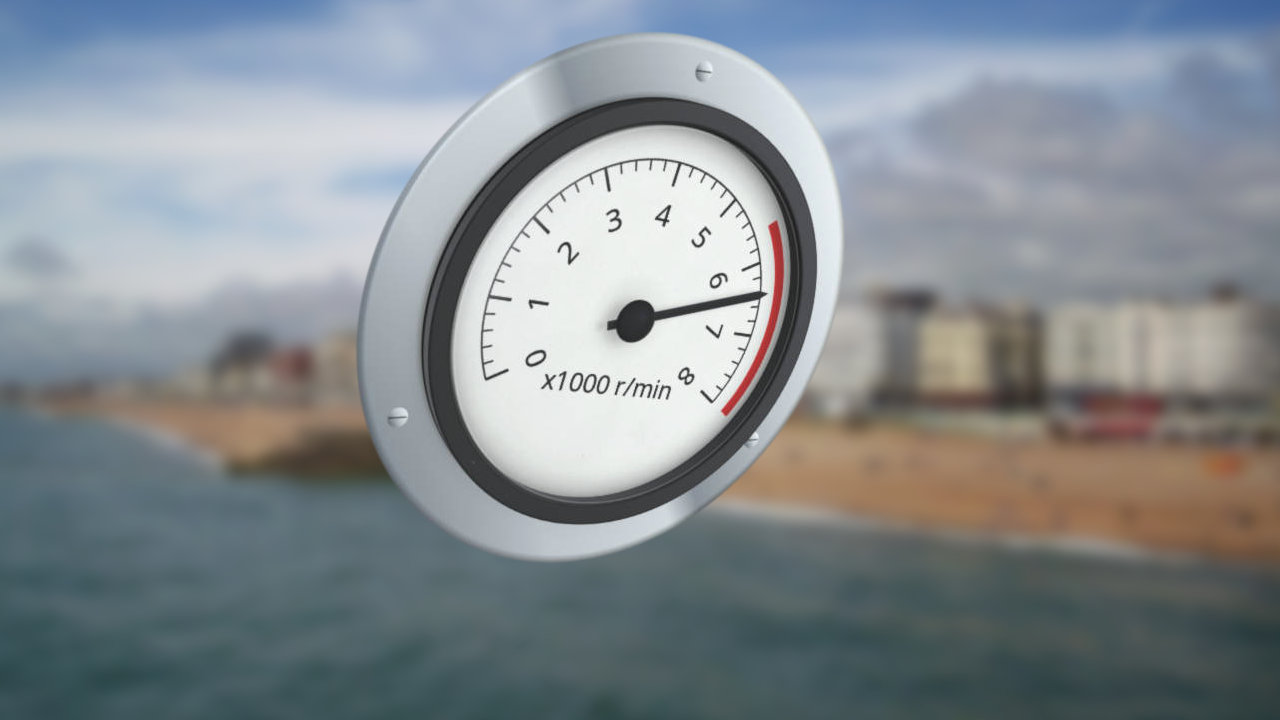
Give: 6400,rpm
